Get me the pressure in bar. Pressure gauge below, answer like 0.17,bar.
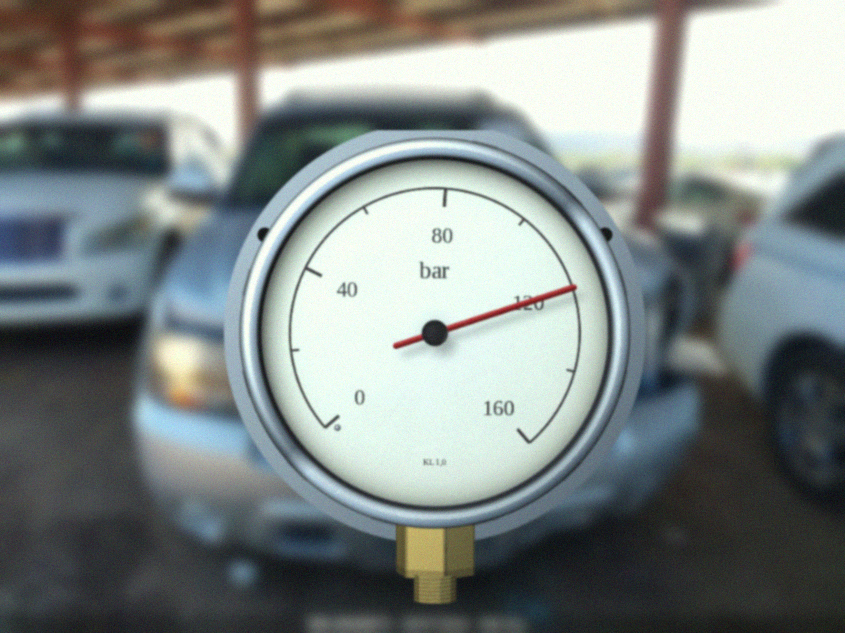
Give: 120,bar
